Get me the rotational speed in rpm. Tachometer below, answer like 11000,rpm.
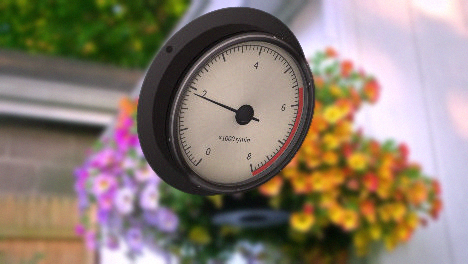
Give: 1900,rpm
